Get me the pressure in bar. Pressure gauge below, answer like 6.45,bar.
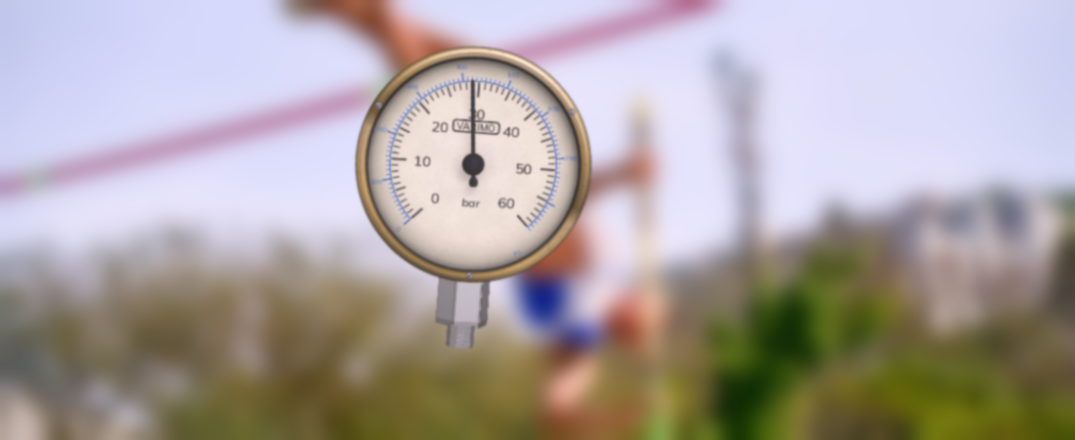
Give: 29,bar
